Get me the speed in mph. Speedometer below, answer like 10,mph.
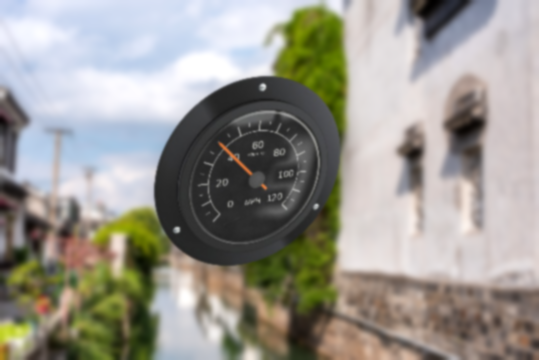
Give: 40,mph
